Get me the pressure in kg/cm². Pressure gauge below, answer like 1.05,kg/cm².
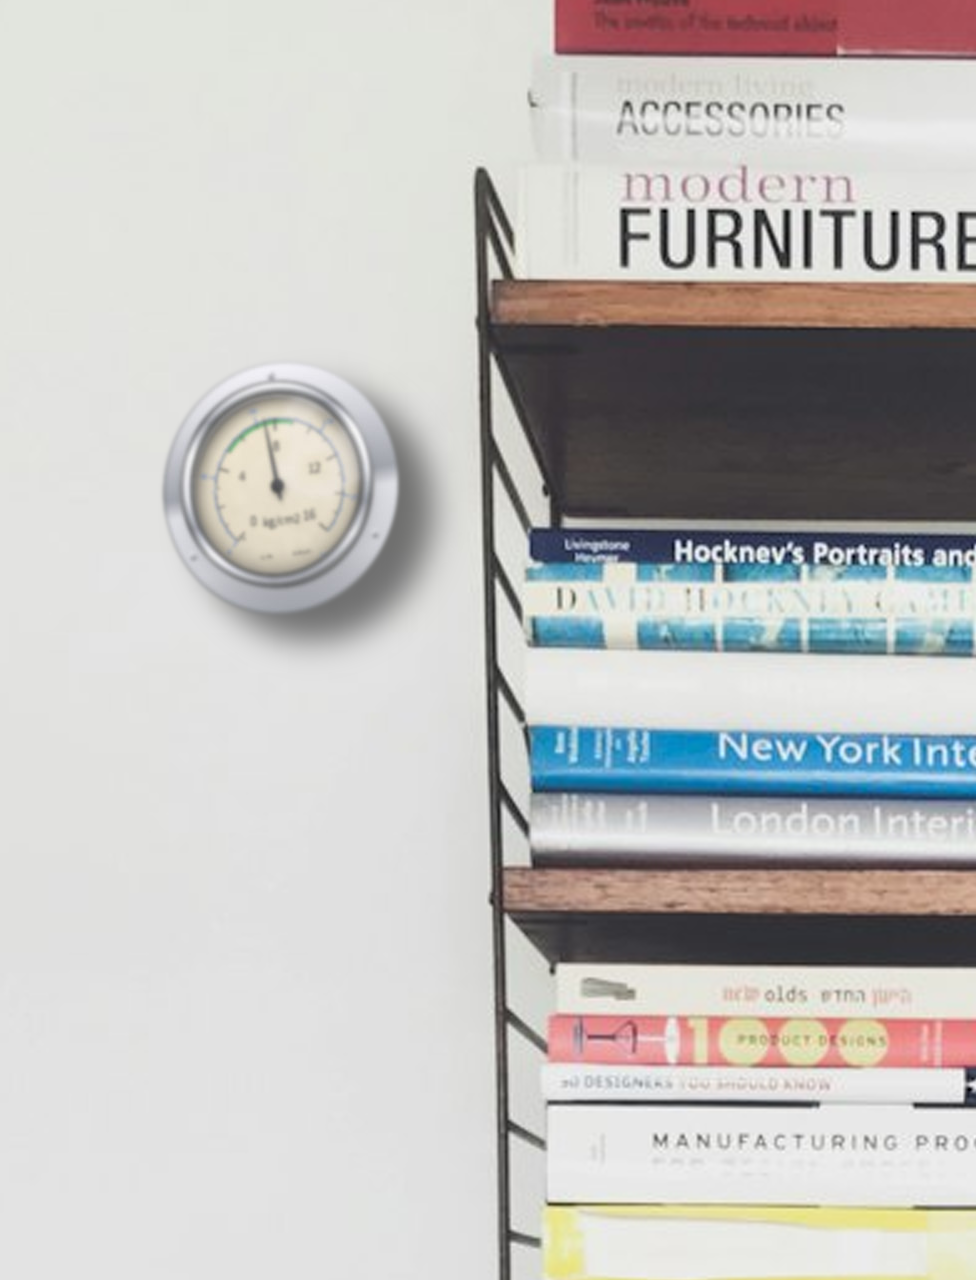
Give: 7.5,kg/cm²
